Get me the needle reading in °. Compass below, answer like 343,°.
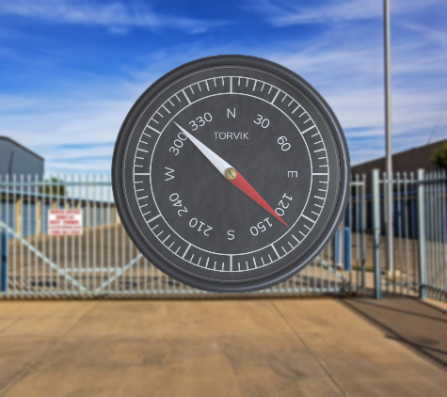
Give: 132.5,°
